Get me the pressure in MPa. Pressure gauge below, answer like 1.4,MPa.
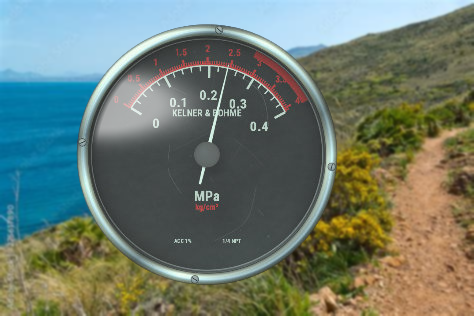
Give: 0.24,MPa
